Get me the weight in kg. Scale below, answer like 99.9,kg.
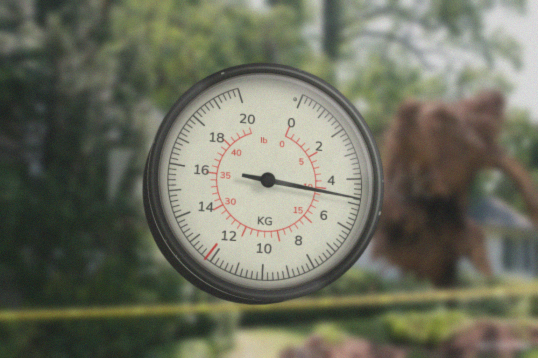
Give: 4.8,kg
